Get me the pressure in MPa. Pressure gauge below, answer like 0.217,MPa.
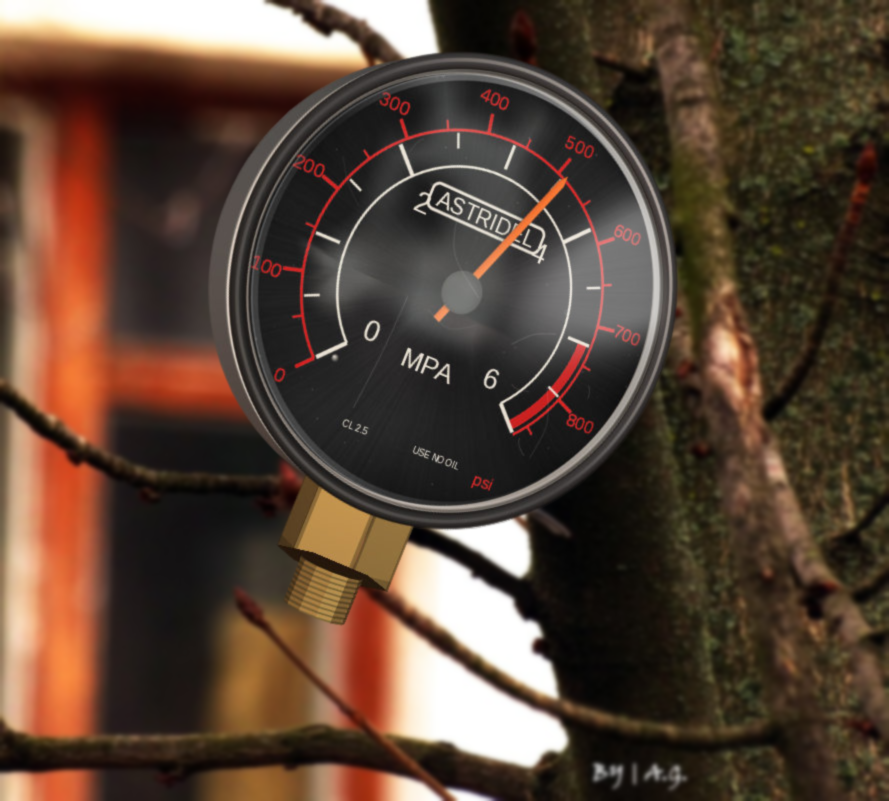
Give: 3.5,MPa
